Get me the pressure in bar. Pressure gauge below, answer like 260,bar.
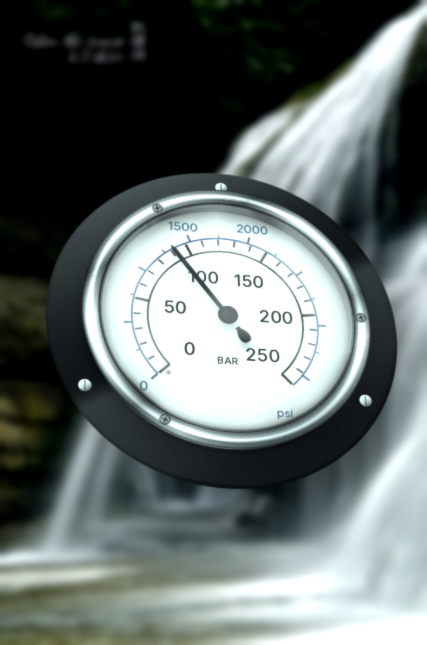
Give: 90,bar
